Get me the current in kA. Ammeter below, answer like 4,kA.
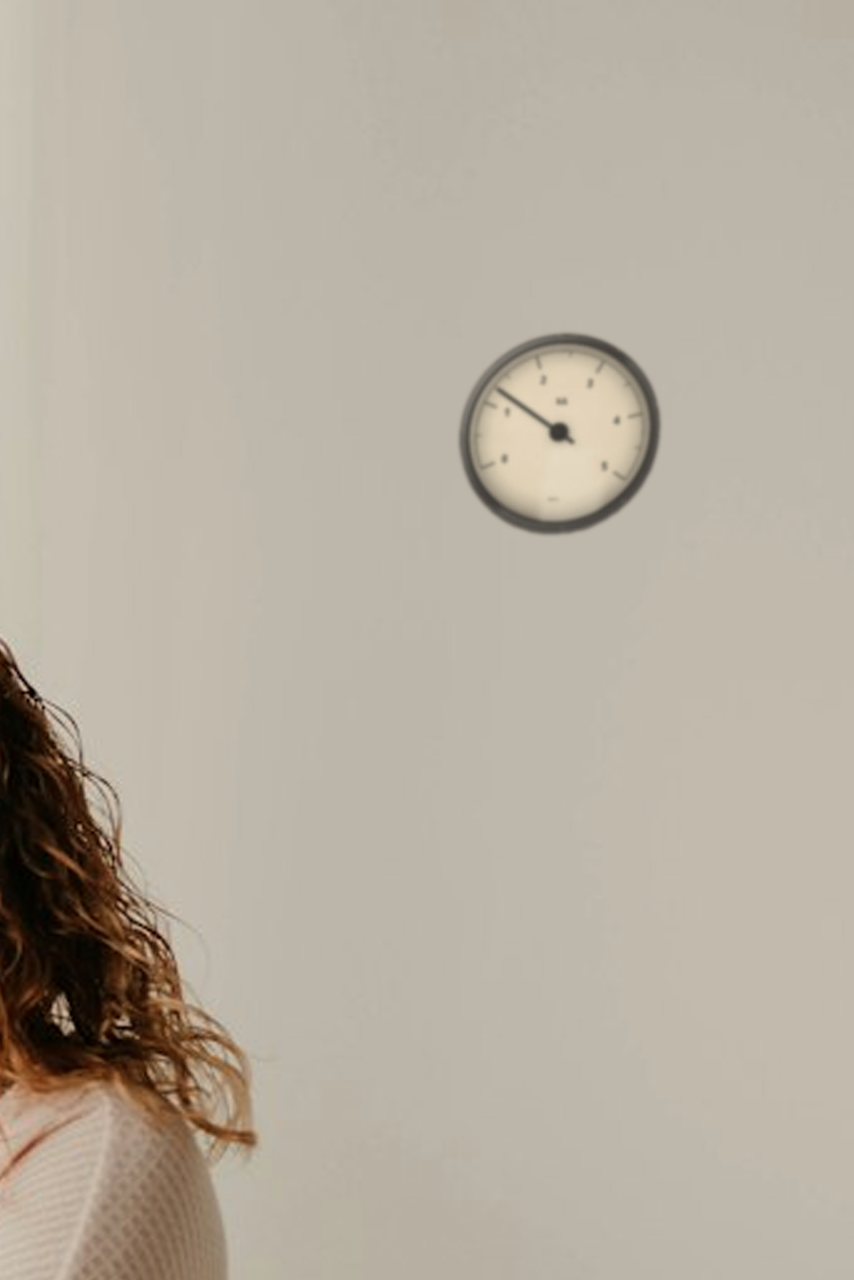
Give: 1.25,kA
